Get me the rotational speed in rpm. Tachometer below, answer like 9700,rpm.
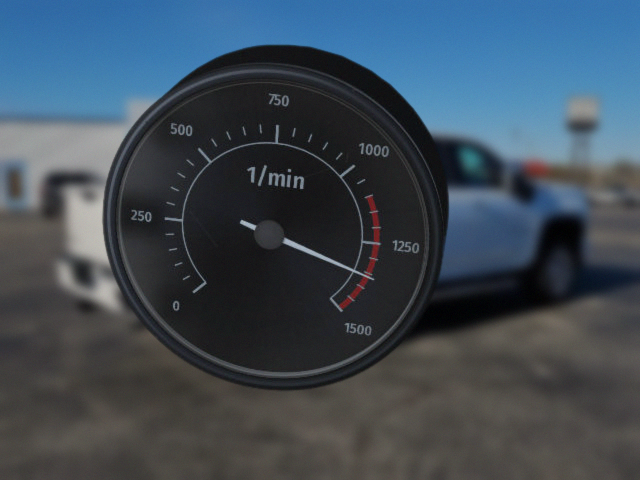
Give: 1350,rpm
